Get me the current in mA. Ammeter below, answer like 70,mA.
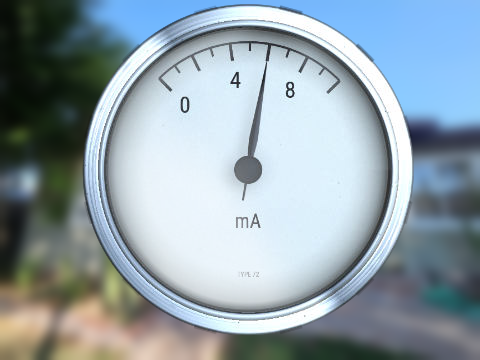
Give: 6,mA
